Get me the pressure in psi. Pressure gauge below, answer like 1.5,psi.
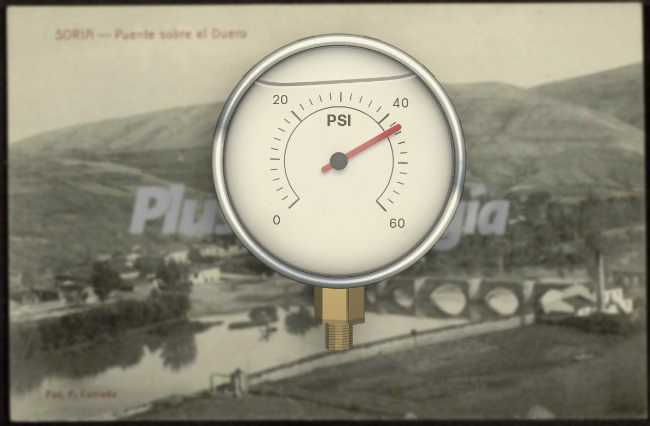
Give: 43,psi
